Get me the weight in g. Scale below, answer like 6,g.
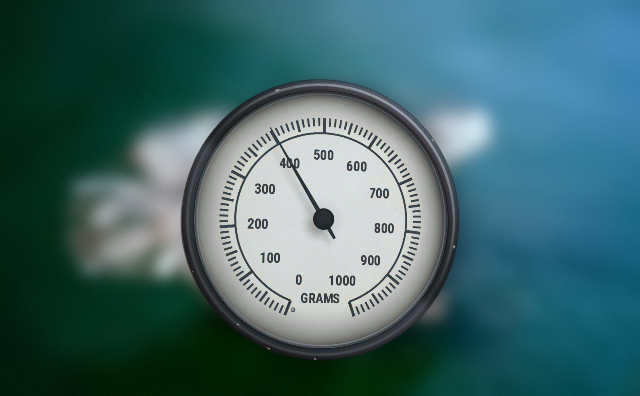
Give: 400,g
